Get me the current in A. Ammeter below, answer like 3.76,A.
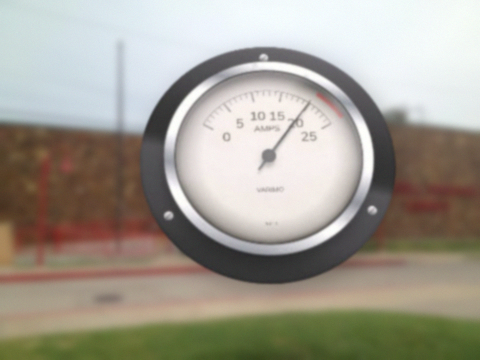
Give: 20,A
